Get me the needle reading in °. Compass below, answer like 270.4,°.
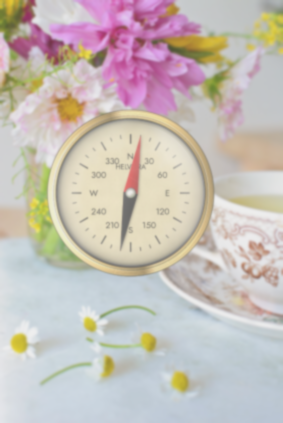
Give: 10,°
